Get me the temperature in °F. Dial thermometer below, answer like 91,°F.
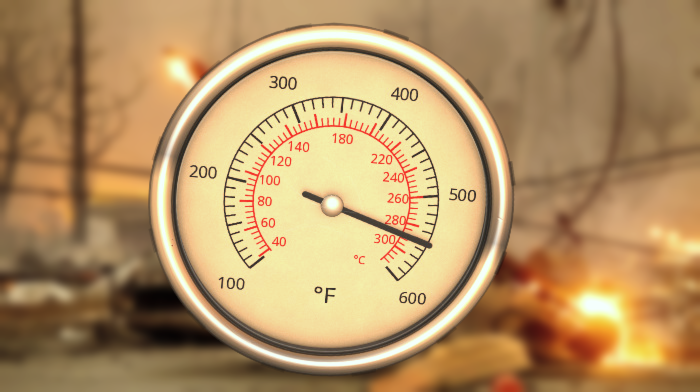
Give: 550,°F
